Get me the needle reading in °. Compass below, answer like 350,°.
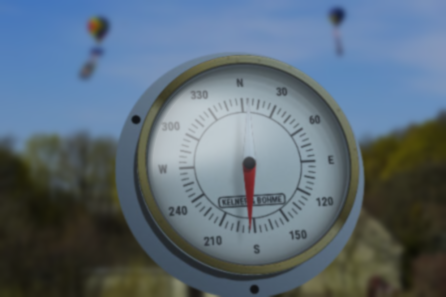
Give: 185,°
